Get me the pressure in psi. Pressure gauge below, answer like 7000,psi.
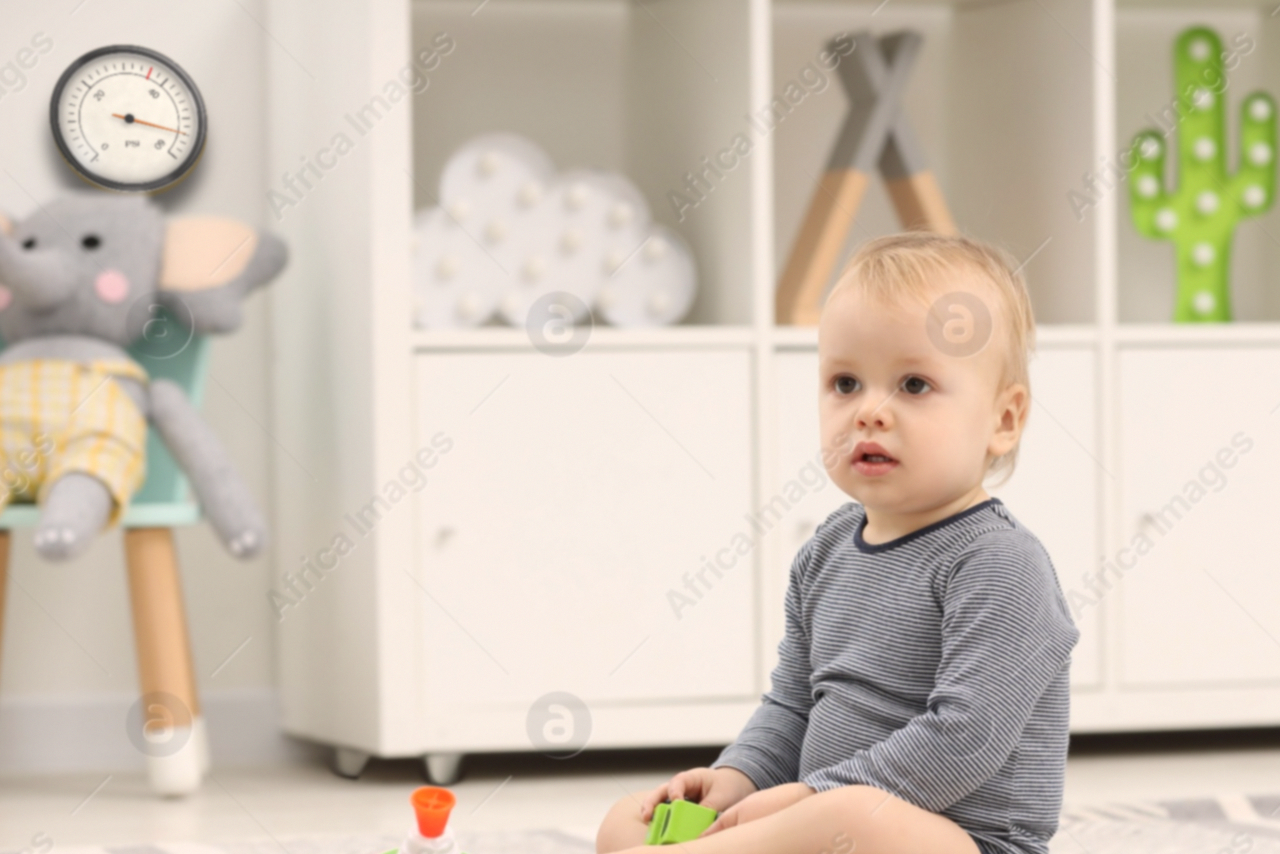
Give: 54,psi
